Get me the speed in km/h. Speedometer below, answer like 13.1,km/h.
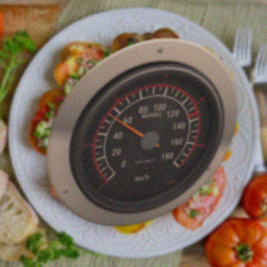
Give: 55,km/h
